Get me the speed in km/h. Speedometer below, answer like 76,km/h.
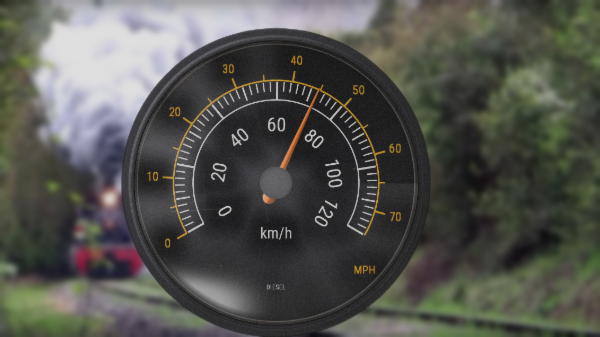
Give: 72,km/h
